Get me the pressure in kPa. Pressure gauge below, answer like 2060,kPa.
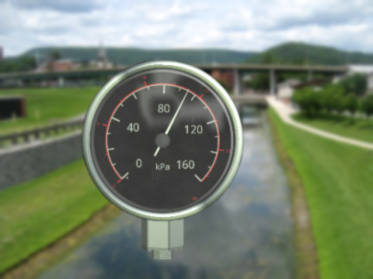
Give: 95,kPa
